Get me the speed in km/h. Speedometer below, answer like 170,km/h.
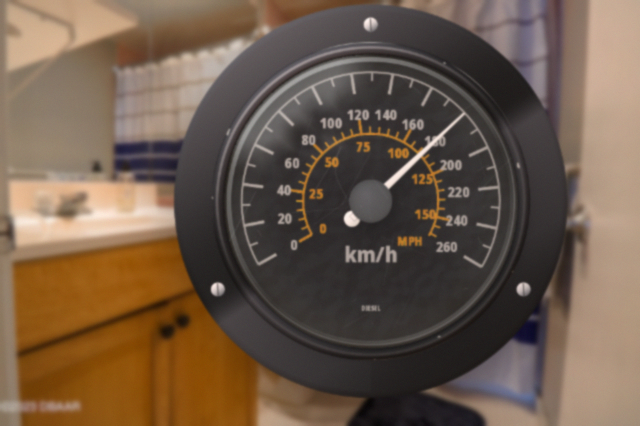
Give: 180,km/h
